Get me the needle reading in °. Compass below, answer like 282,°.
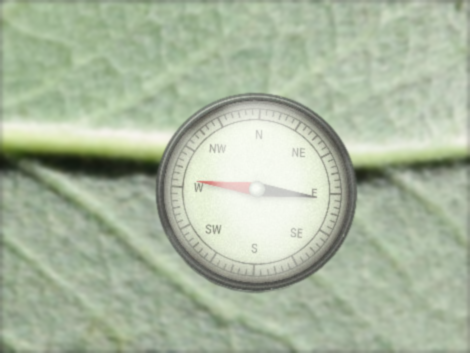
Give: 275,°
